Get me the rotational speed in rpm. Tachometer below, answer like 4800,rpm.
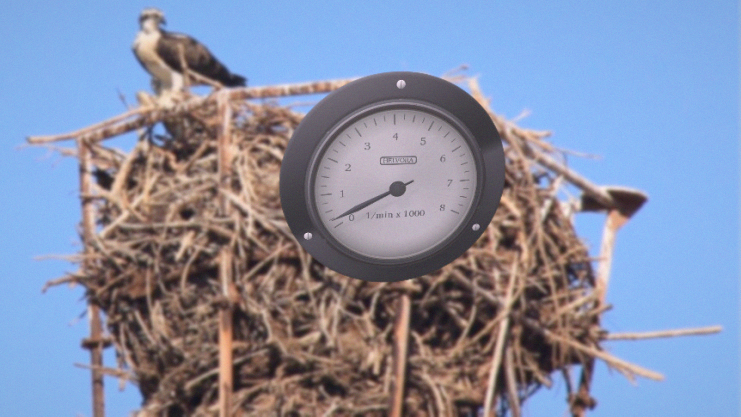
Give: 250,rpm
